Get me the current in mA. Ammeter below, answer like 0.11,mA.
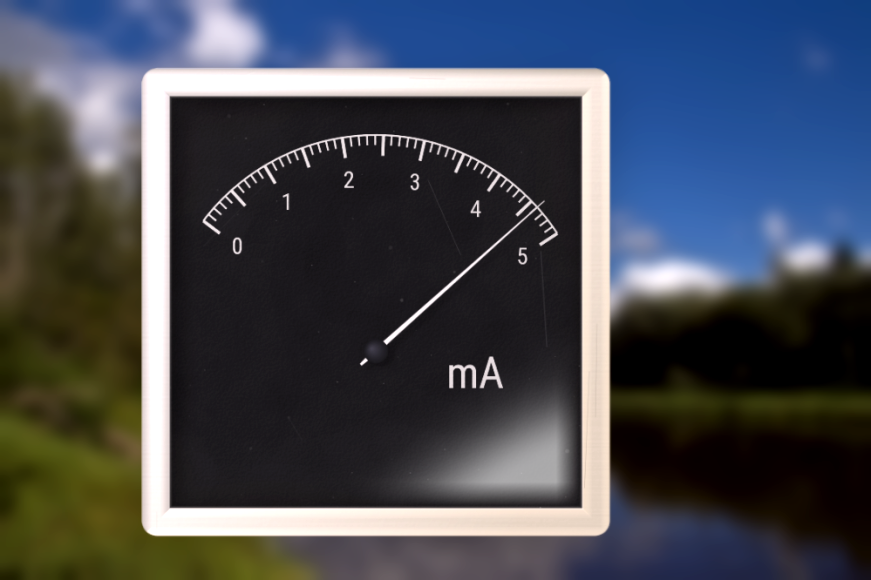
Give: 4.6,mA
